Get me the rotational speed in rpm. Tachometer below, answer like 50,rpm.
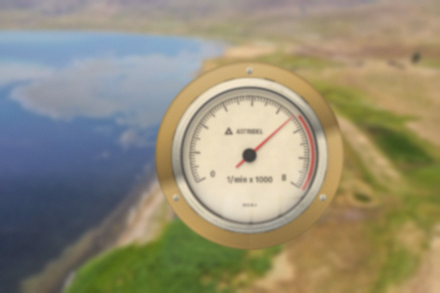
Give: 5500,rpm
